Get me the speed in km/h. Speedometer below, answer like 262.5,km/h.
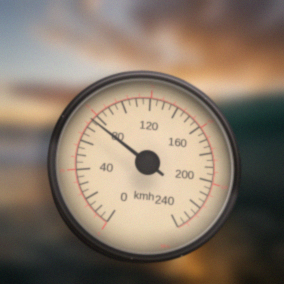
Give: 75,km/h
